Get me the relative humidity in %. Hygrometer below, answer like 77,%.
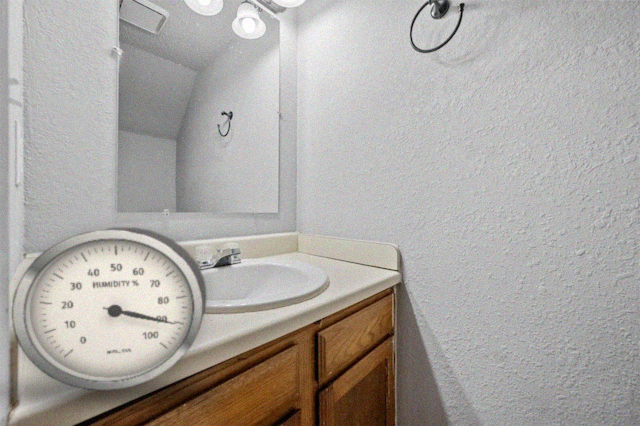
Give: 90,%
